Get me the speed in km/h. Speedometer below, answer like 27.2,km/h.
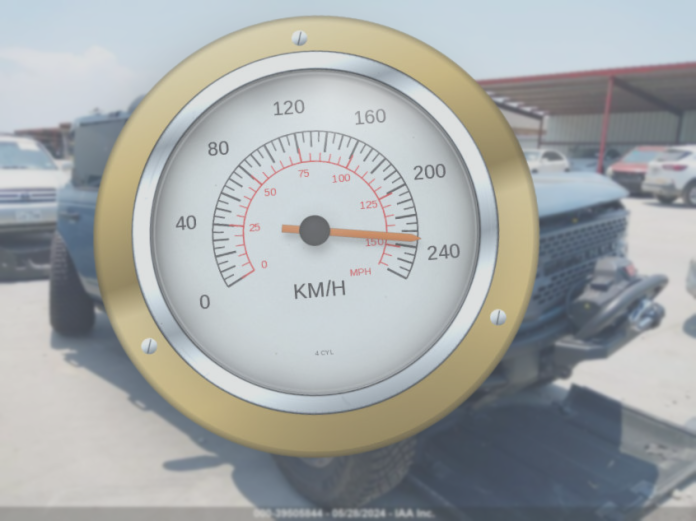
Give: 235,km/h
